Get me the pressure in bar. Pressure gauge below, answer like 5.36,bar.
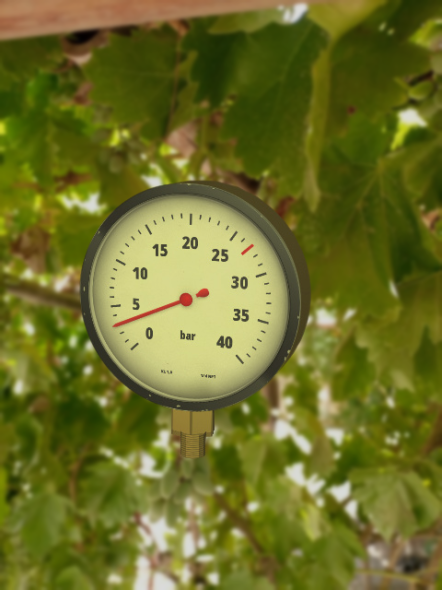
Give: 3,bar
